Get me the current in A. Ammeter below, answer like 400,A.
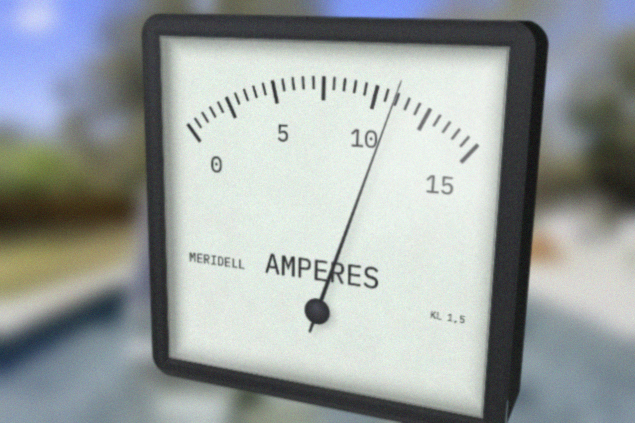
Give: 11,A
